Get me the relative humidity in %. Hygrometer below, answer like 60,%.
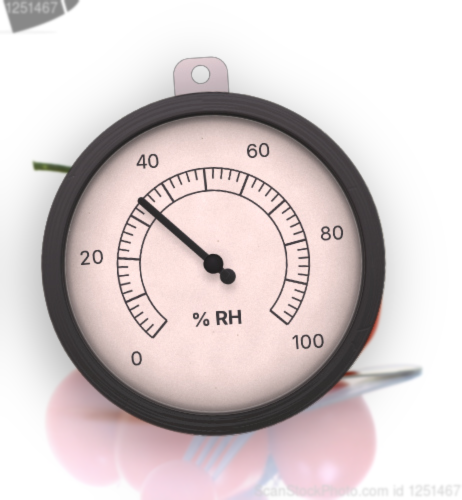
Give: 34,%
